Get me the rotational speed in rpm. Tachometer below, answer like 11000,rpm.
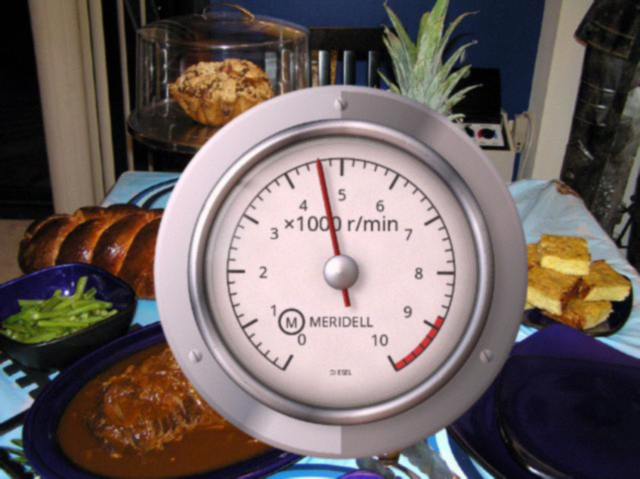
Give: 4600,rpm
